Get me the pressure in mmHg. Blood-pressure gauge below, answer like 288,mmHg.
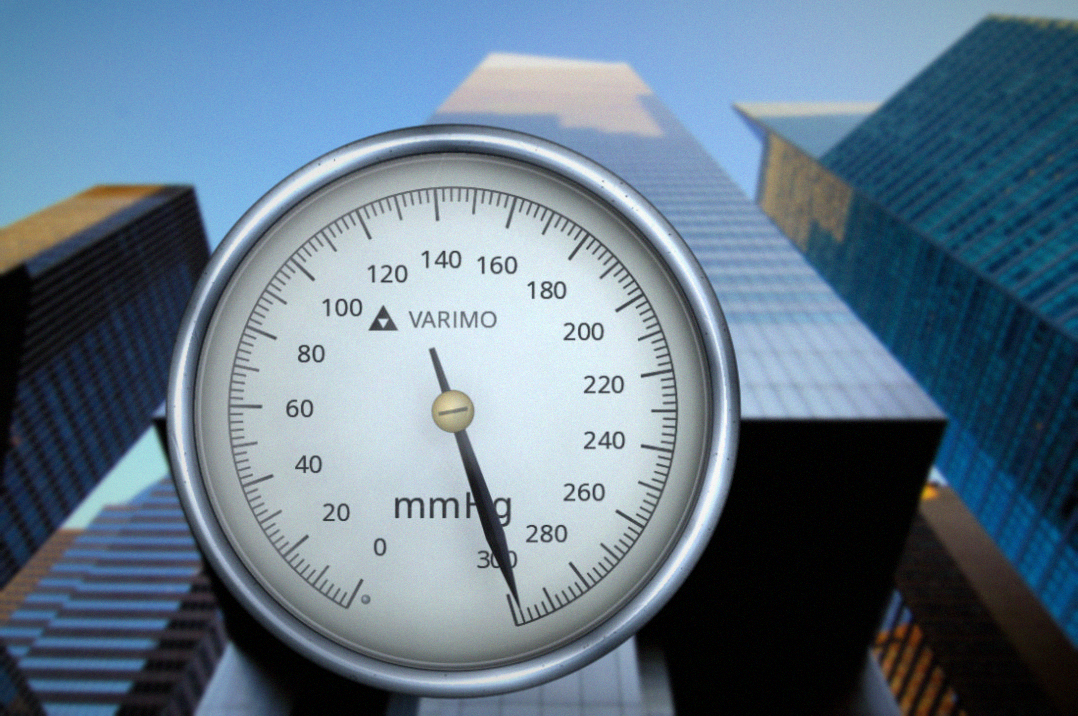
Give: 298,mmHg
